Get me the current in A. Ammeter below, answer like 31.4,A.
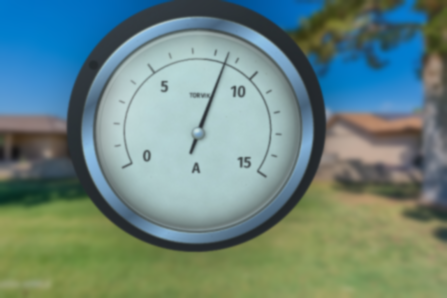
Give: 8.5,A
